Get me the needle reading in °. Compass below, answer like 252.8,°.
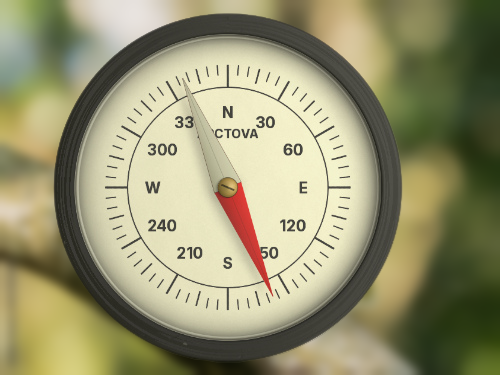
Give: 157.5,°
